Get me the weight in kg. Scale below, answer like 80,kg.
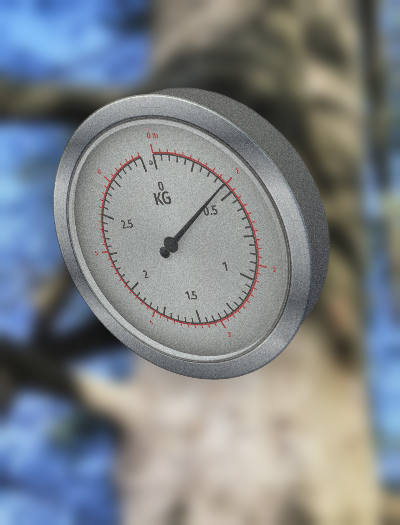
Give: 0.45,kg
